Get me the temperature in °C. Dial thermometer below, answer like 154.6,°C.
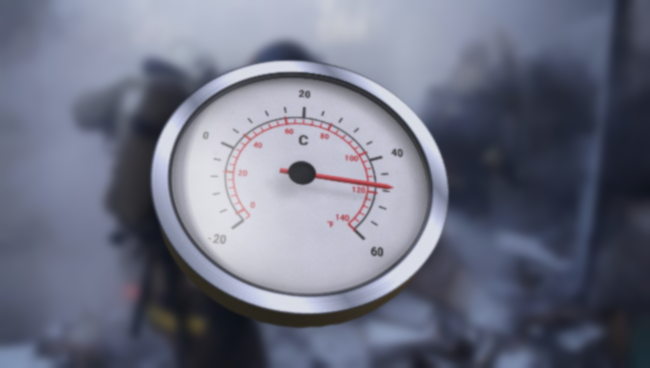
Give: 48,°C
